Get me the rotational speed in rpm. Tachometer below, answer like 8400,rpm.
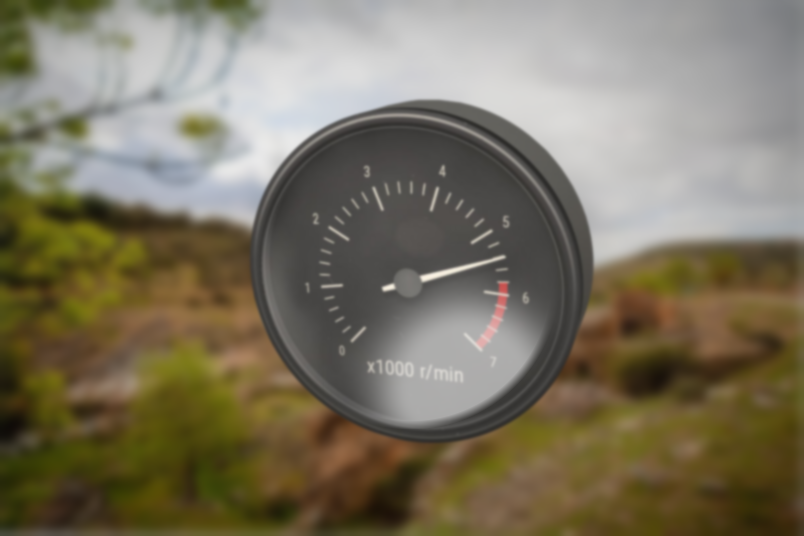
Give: 5400,rpm
